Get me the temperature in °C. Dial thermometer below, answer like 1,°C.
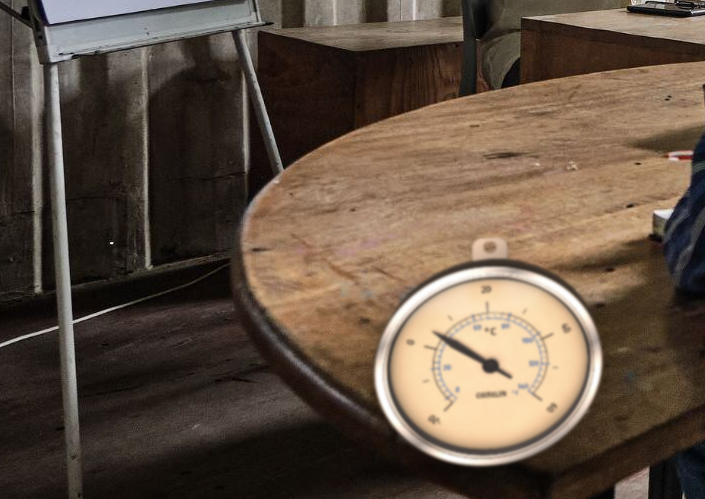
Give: 5,°C
